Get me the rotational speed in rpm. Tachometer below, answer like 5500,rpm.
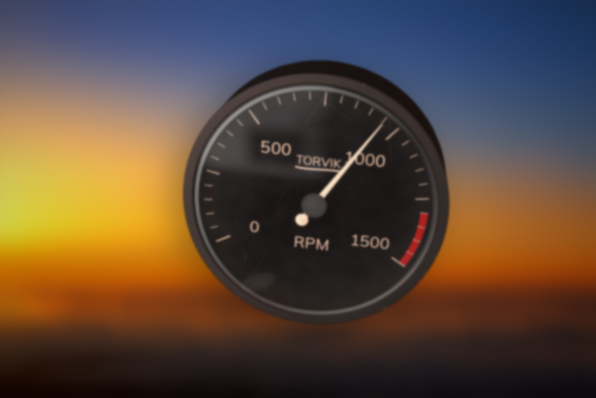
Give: 950,rpm
